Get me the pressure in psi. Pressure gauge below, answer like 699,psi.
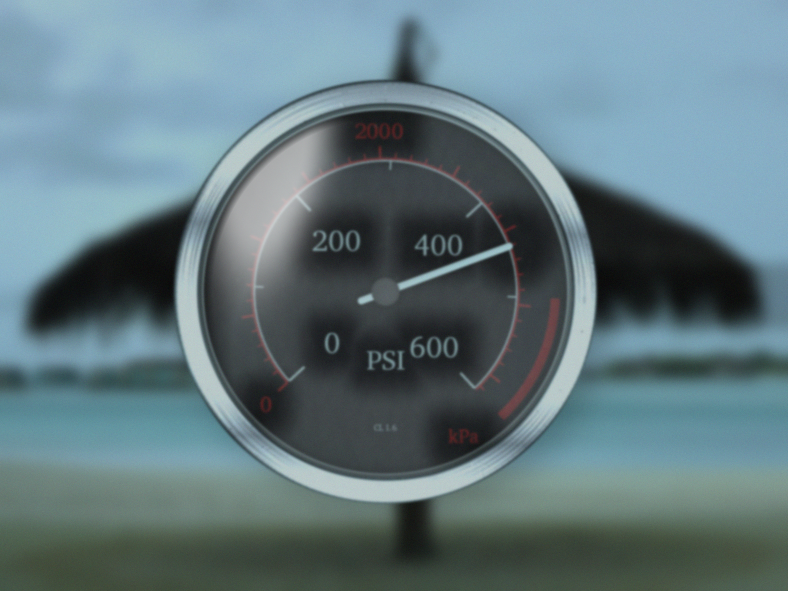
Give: 450,psi
